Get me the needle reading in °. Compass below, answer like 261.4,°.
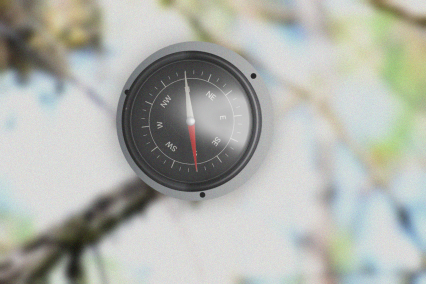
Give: 180,°
